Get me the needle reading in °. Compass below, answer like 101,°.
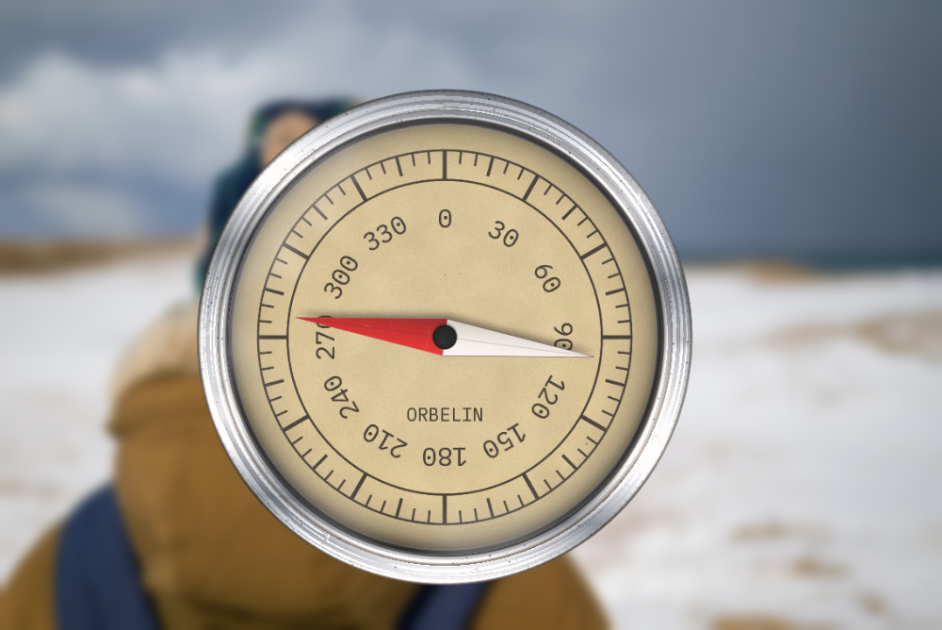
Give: 277.5,°
